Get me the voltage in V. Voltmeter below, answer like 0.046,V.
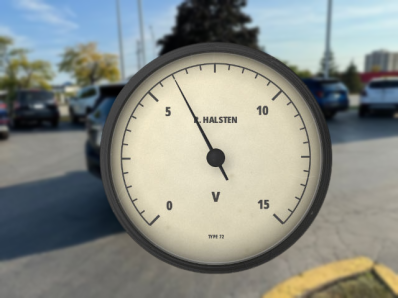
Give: 6,V
